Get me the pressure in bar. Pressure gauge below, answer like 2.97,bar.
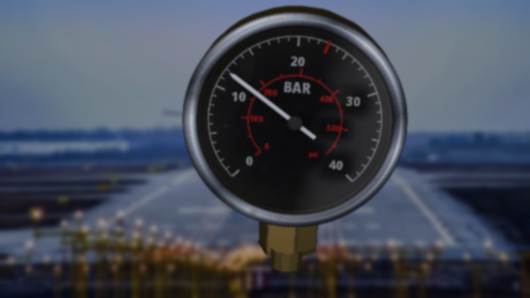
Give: 12,bar
